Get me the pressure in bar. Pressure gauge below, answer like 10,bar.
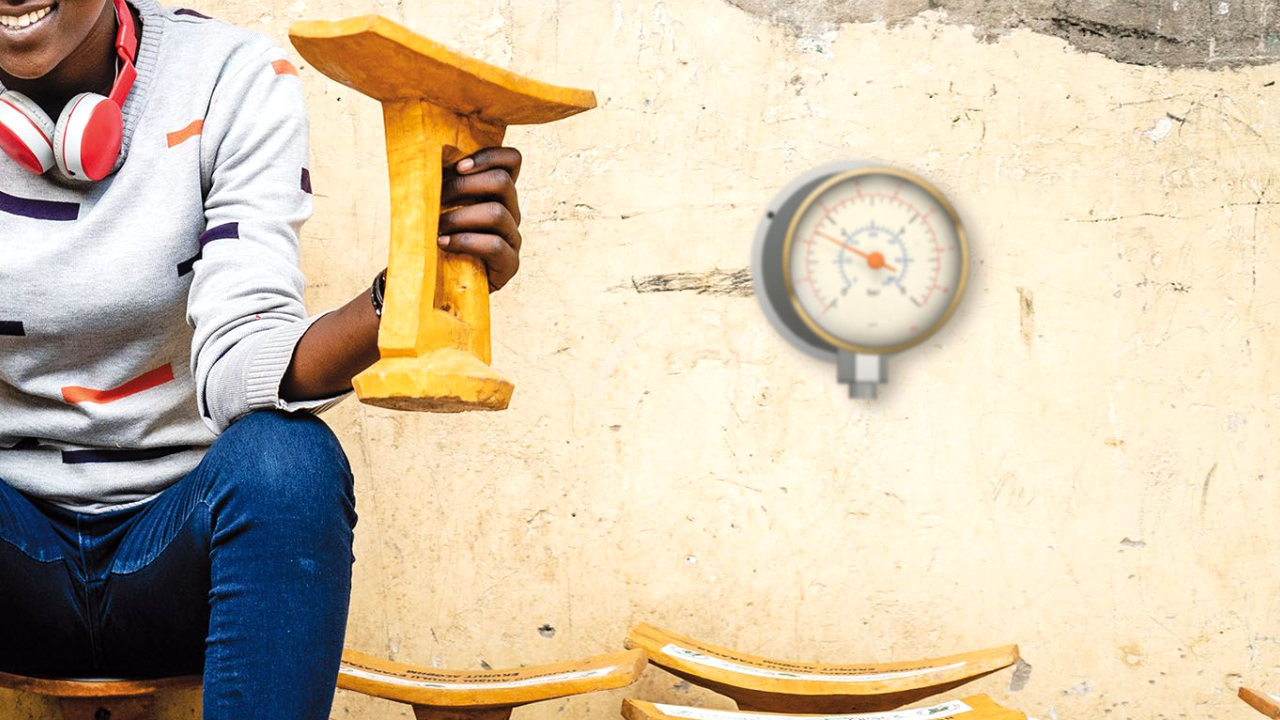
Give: 1.6,bar
